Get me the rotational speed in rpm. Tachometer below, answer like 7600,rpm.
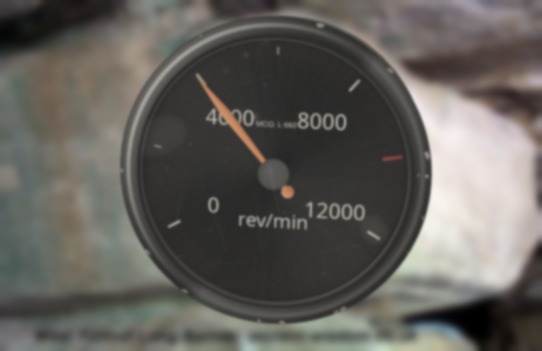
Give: 4000,rpm
